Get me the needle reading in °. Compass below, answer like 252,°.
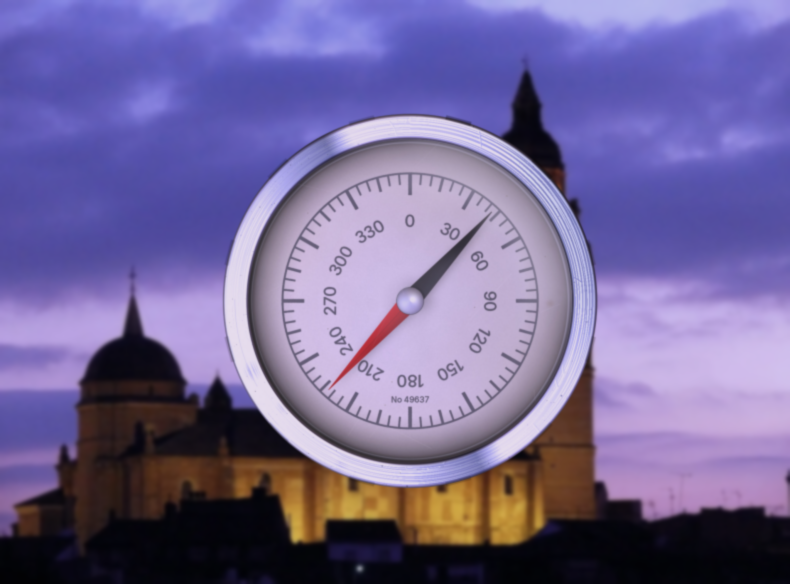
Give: 222.5,°
